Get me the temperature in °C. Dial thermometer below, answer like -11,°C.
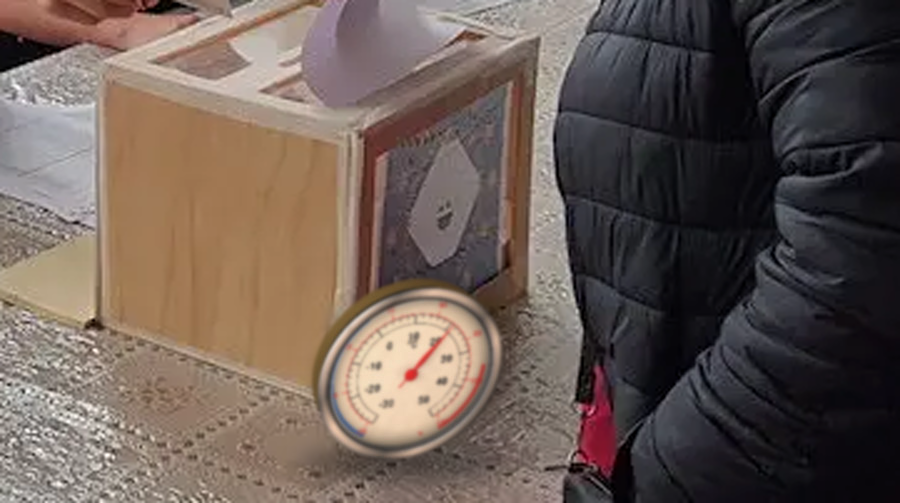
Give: 20,°C
